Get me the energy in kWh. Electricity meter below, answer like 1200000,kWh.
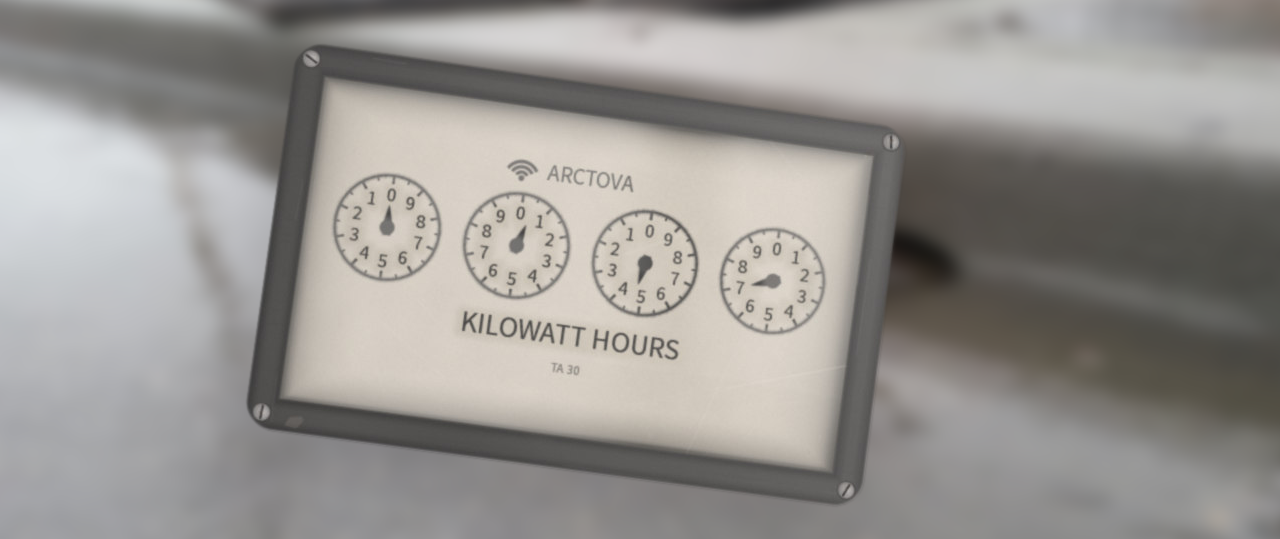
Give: 47,kWh
